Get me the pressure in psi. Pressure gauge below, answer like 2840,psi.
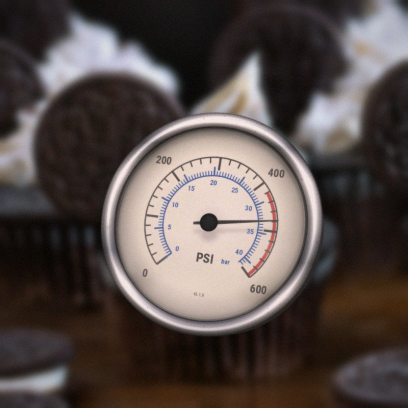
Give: 480,psi
